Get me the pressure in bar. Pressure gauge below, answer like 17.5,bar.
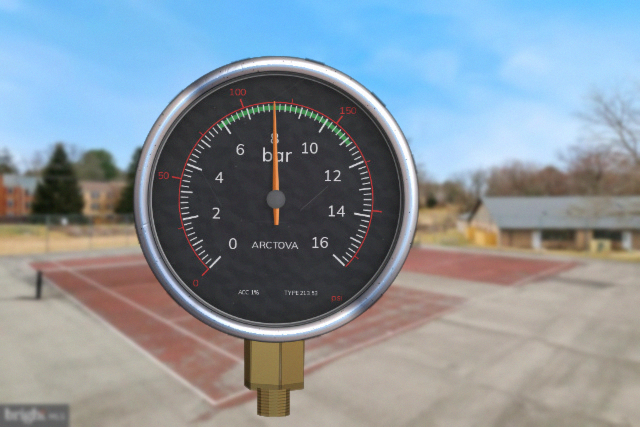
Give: 8,bar
